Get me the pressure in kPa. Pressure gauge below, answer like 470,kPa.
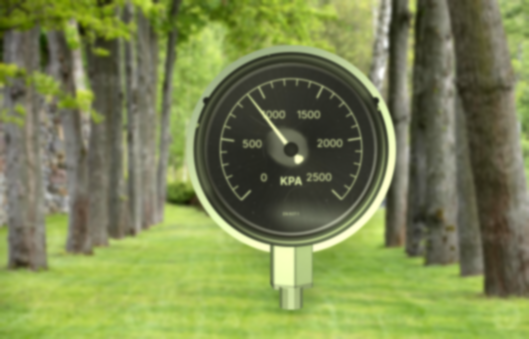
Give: 900,kPa
